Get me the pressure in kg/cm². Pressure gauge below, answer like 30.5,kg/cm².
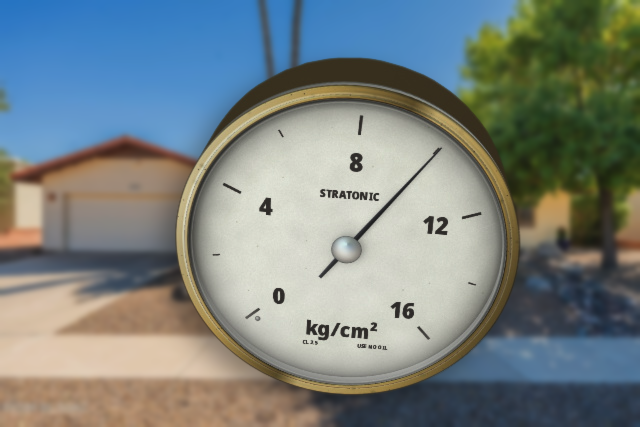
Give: 10,kg/cm²
